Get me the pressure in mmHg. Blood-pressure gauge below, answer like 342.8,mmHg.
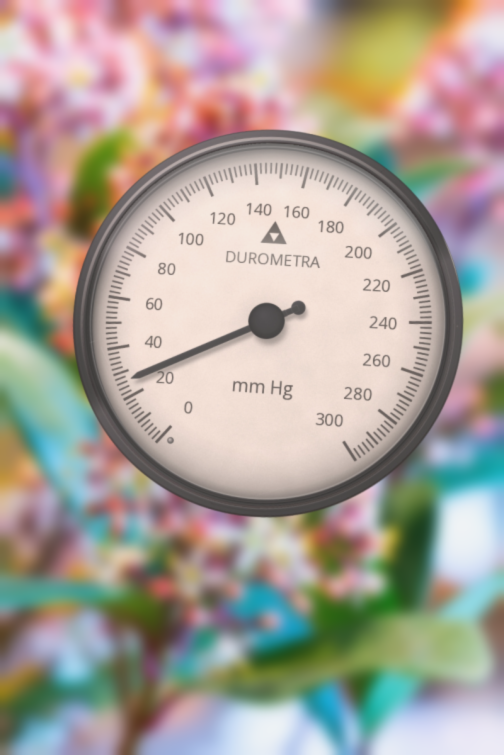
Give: 26,mmHg
